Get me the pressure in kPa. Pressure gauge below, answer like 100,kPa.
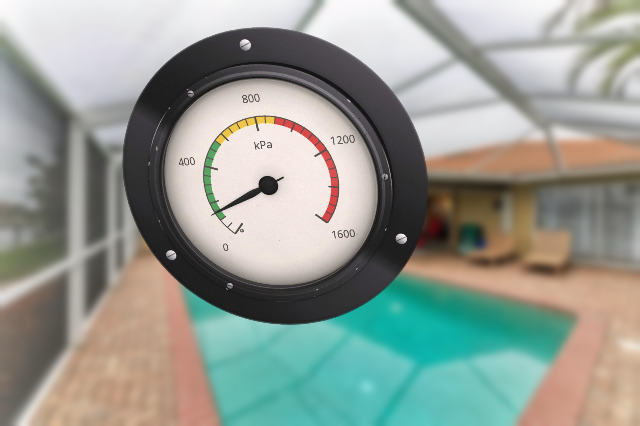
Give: 150,kPa
